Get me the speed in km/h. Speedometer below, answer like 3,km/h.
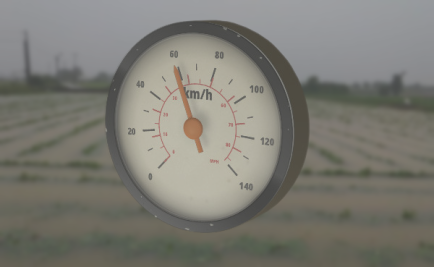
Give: 60,km/h
